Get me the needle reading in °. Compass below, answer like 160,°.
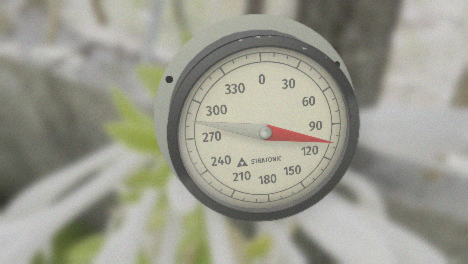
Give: 105,°
